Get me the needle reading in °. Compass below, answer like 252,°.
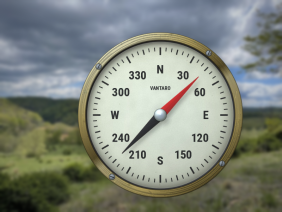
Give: 45,°
